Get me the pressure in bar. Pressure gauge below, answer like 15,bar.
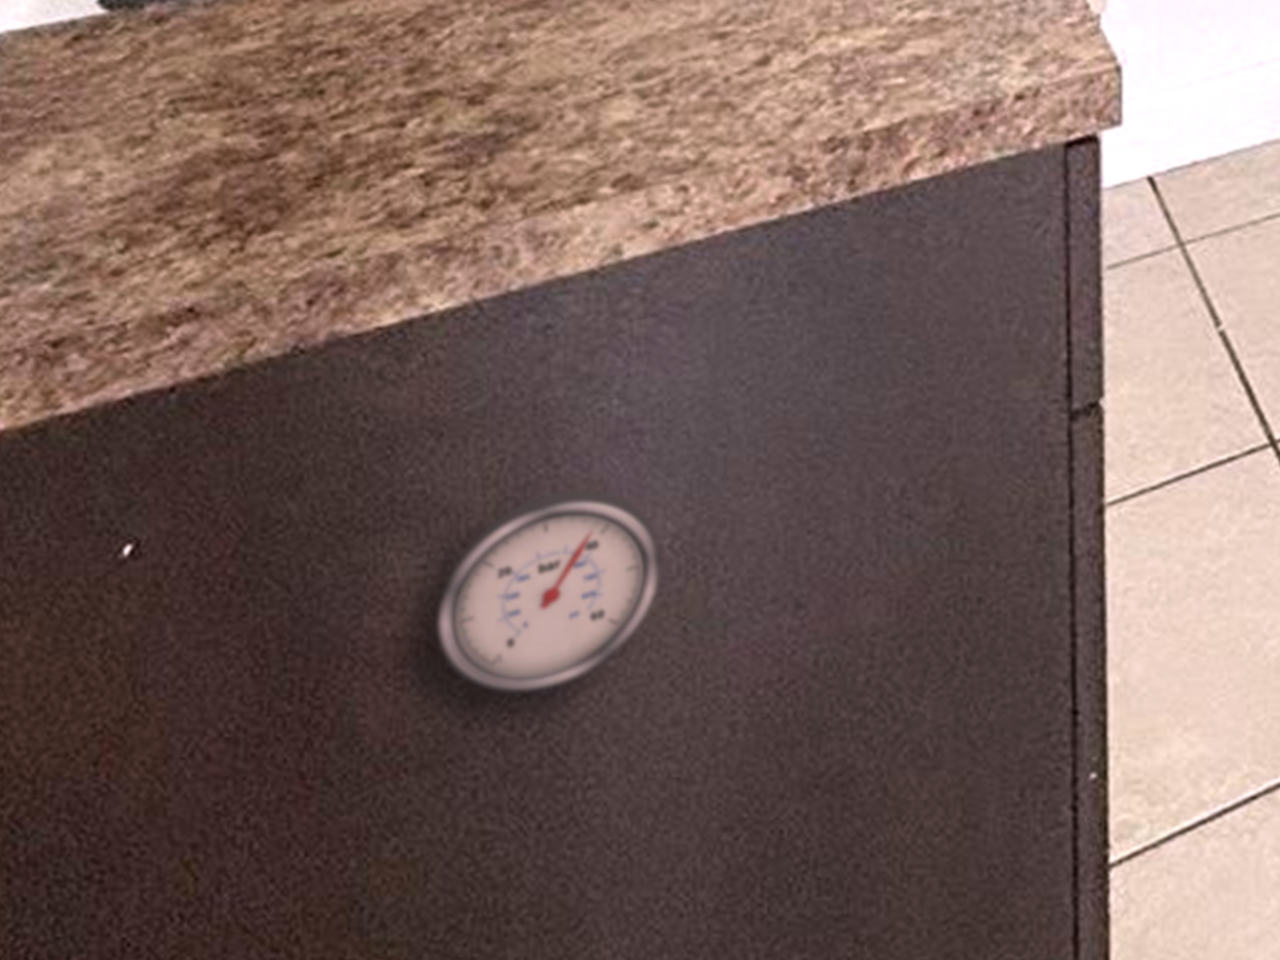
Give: 38,bar
